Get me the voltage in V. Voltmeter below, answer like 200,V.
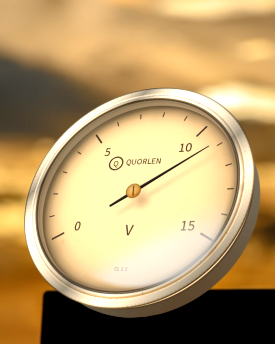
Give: 11,V
